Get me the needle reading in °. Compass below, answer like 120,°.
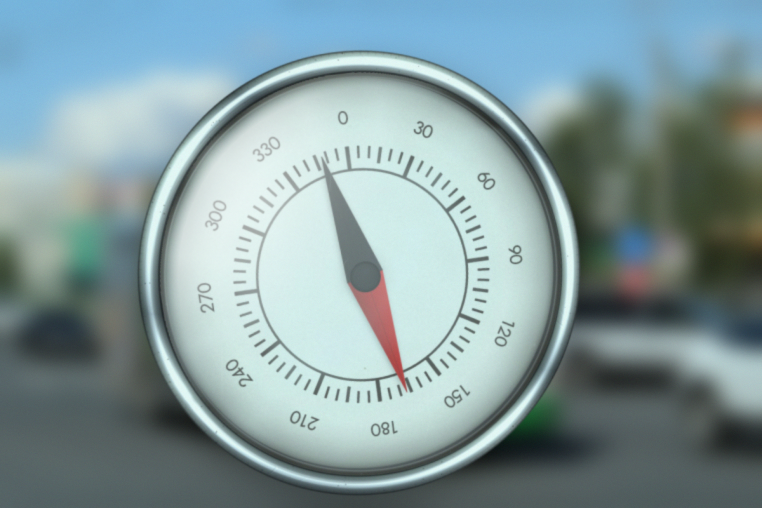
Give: 167.5,°
